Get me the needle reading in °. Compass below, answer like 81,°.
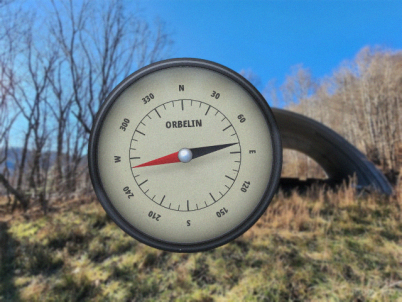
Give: 260,°
